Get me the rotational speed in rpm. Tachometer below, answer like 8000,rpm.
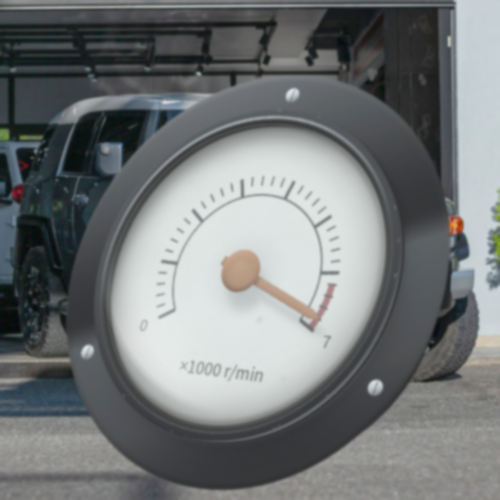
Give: 6800,rpm
